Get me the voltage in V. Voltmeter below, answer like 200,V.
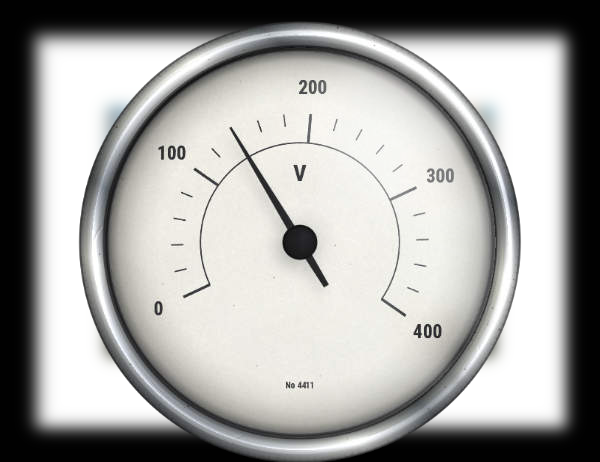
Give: 140,V
